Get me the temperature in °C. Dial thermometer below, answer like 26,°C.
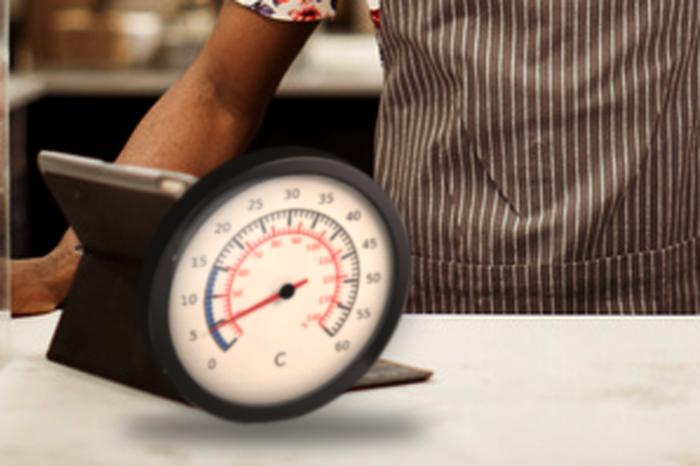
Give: 5,°C
